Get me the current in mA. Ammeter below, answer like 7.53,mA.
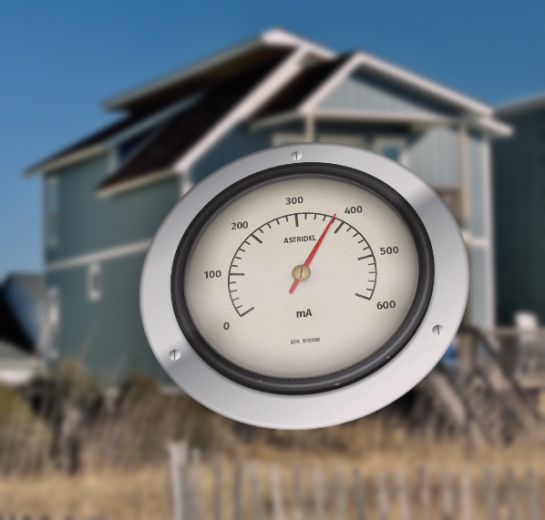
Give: 380,mA
